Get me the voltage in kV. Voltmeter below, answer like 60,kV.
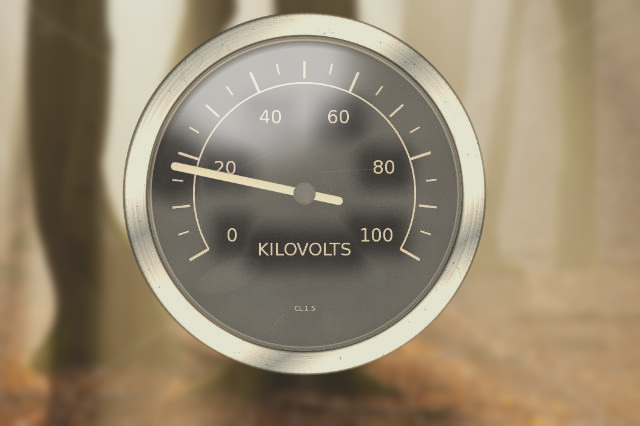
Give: 17.5,kV
